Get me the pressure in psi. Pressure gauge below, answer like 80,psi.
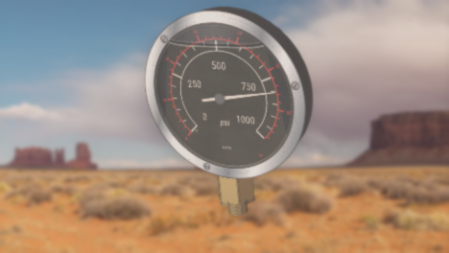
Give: 800,psi
